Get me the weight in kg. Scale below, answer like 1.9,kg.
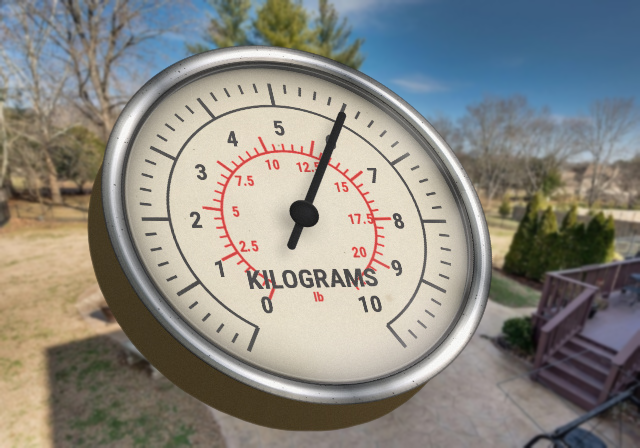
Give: 6,kg
